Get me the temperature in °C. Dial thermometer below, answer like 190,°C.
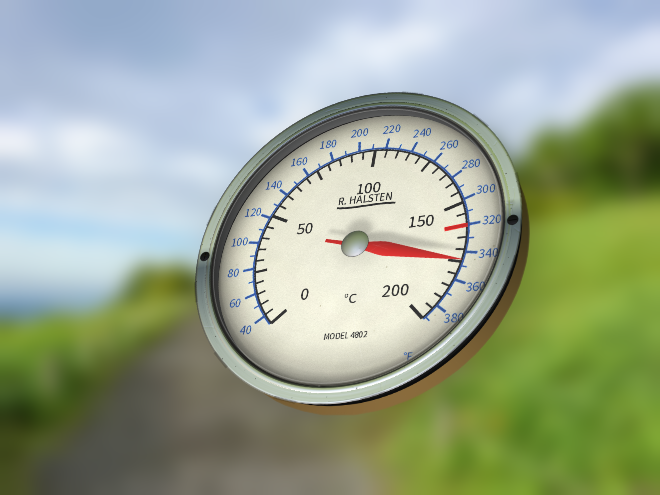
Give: 175,°C
